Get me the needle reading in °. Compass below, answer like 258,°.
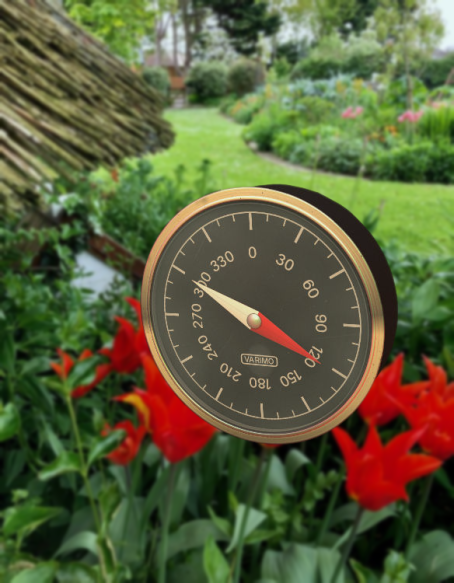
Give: 120,°
